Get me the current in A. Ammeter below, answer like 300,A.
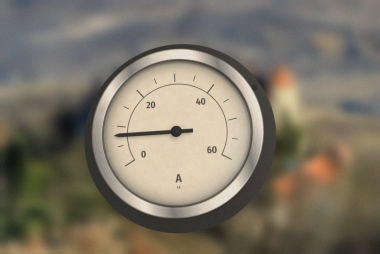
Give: 7.5,A
